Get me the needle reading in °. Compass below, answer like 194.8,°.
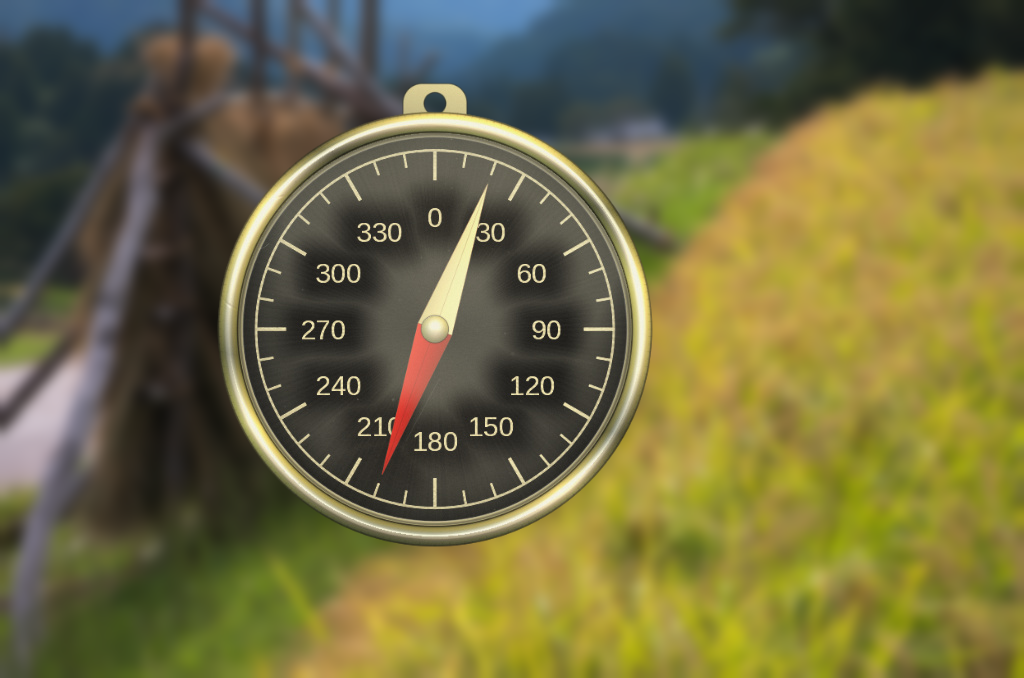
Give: 200,°
